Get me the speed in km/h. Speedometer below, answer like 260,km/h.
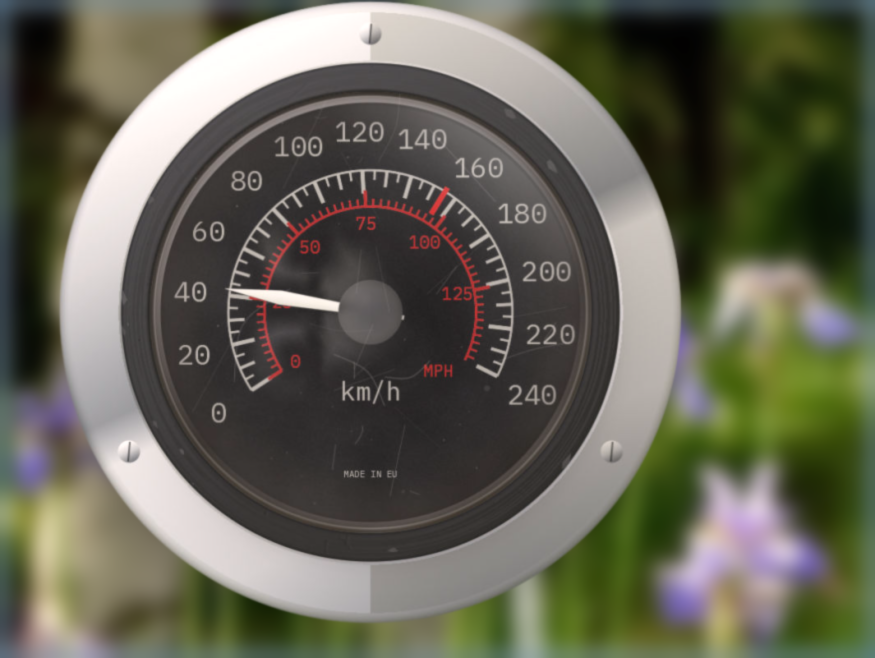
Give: 42.5,km/h
